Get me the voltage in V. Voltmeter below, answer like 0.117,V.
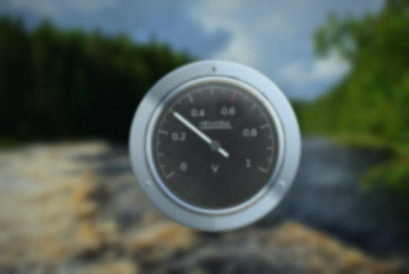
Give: 0.3,V
